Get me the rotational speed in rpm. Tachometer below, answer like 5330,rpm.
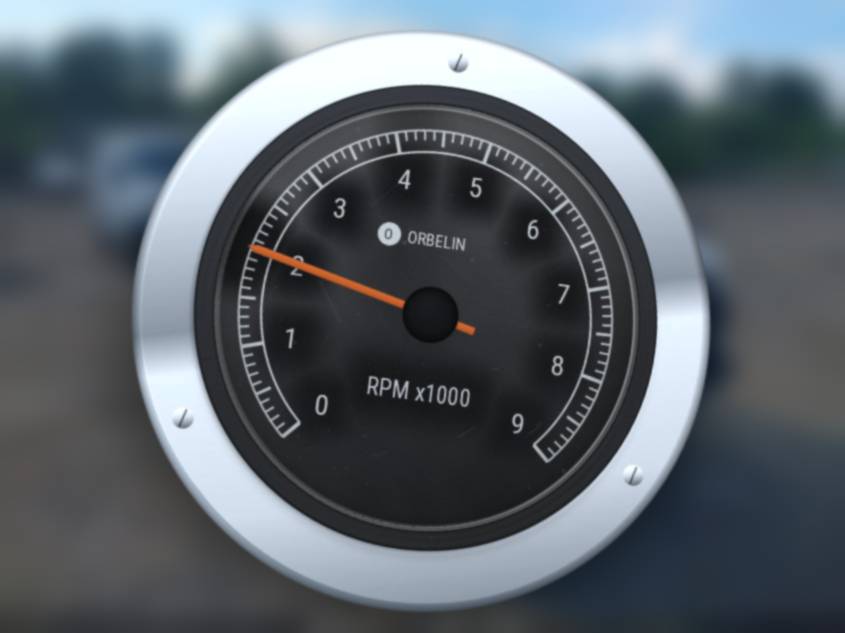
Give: 2000,rpm
